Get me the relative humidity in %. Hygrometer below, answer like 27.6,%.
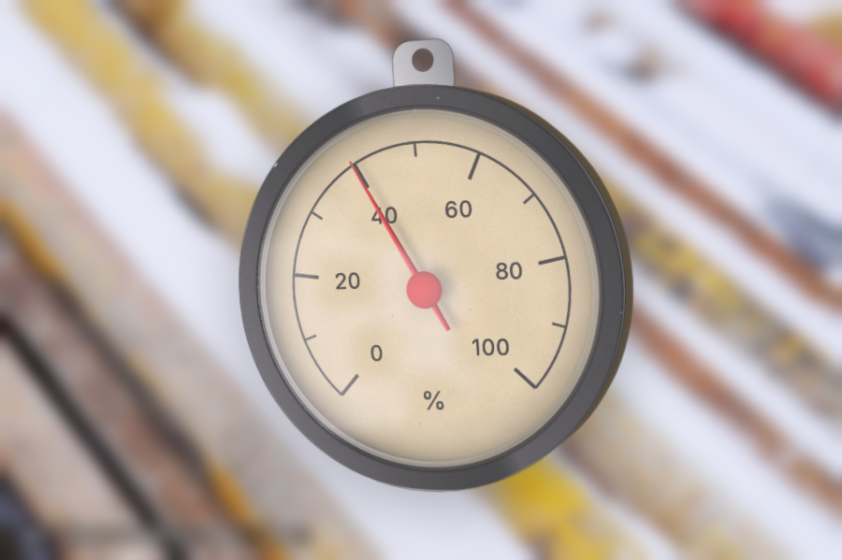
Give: 40,%
